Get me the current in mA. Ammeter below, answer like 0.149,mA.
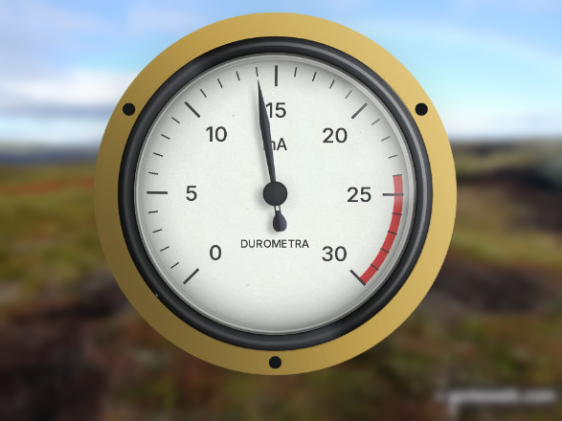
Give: 14,mA
